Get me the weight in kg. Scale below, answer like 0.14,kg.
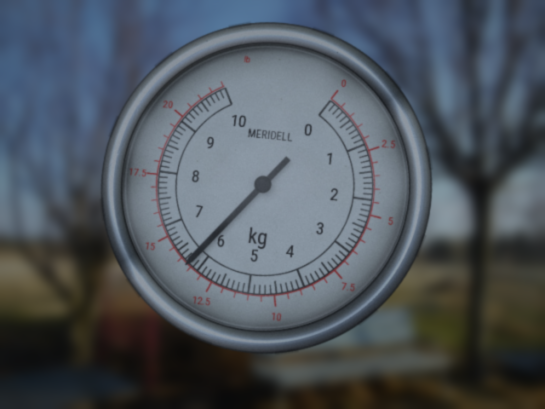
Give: 6.2,kg
